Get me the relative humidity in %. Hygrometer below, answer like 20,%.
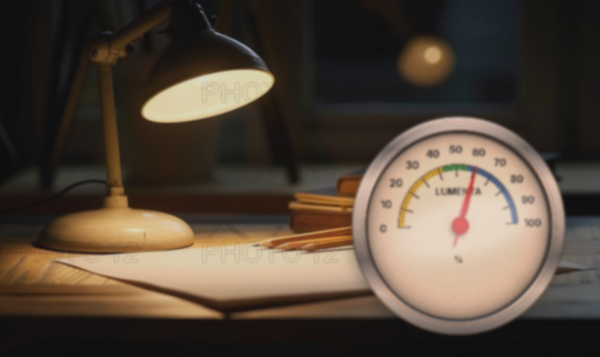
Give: 60,%
